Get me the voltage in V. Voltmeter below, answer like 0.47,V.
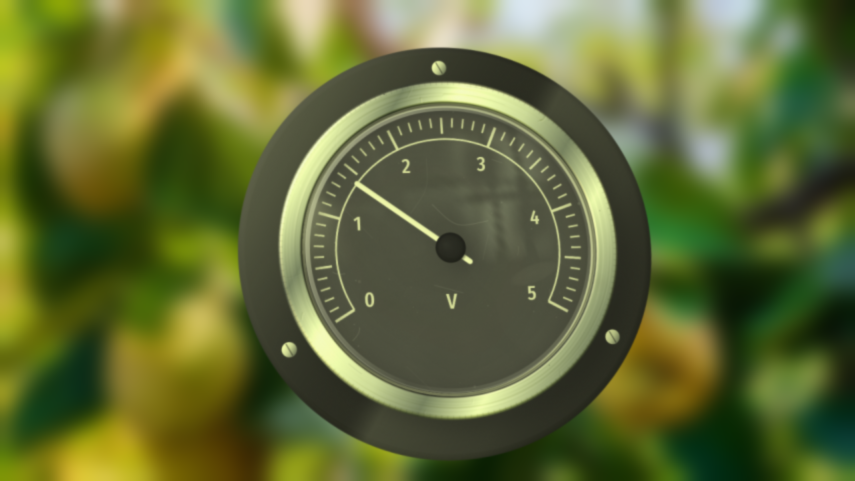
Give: 1.4,V
